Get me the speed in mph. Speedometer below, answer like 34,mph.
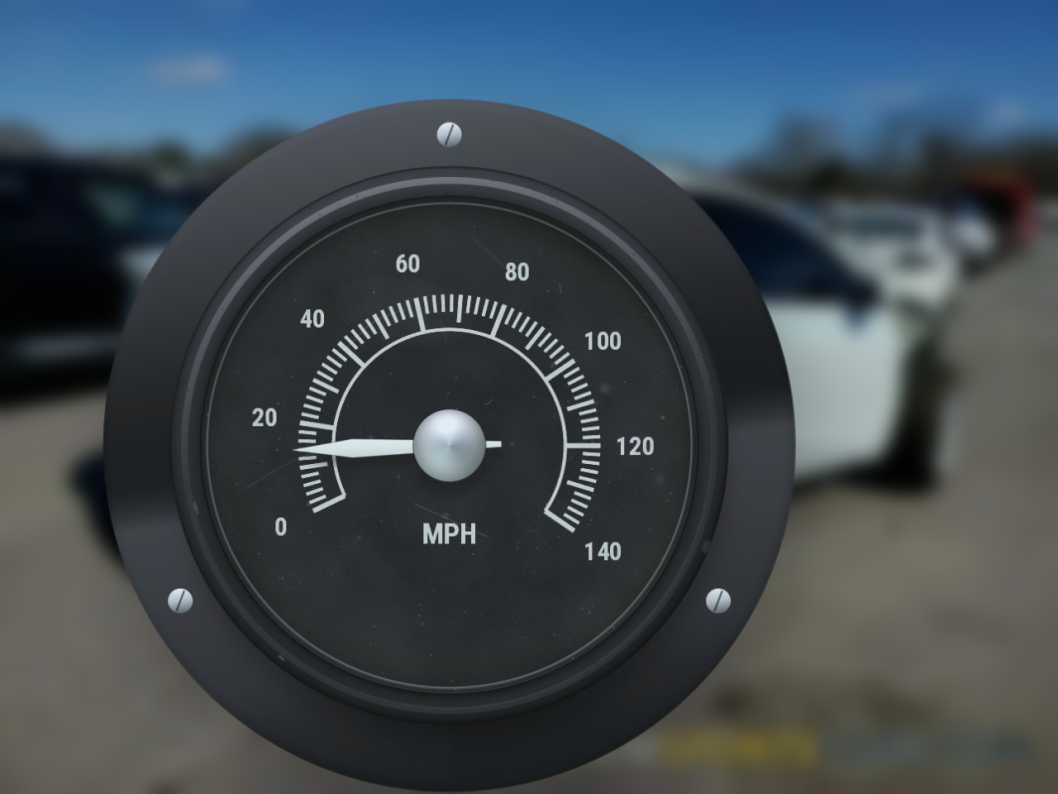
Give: 14,mph
